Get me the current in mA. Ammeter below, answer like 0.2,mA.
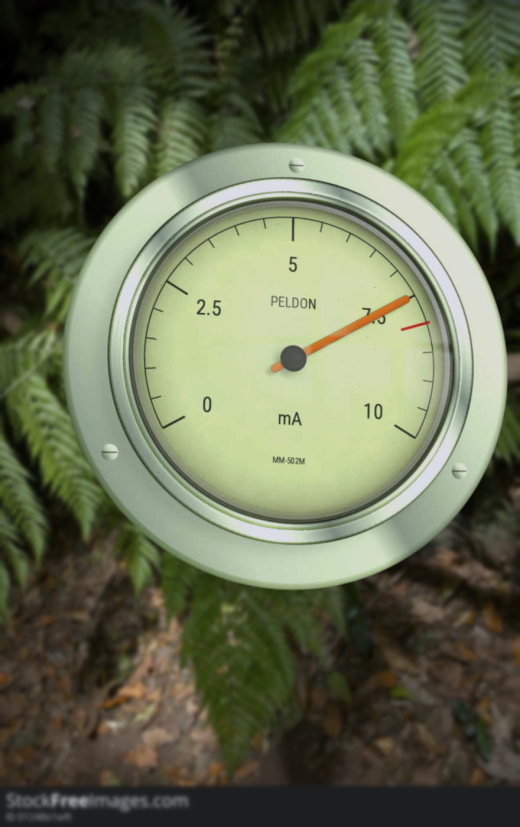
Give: 7.5,mA
